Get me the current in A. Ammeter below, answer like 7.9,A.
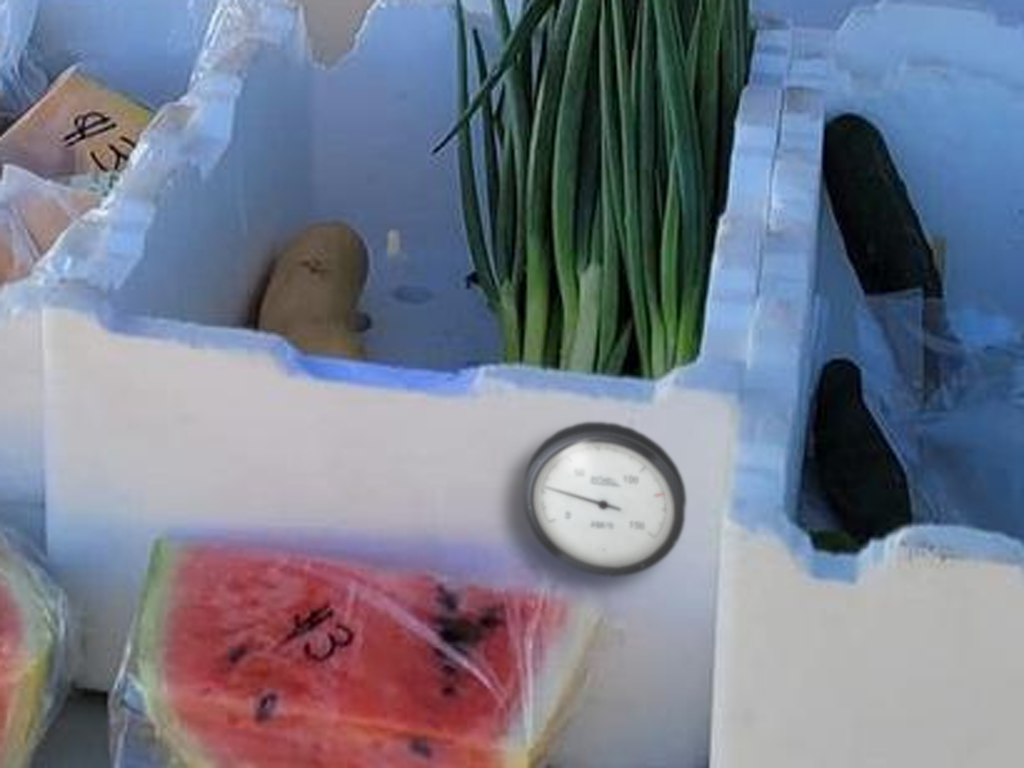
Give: 25,A
